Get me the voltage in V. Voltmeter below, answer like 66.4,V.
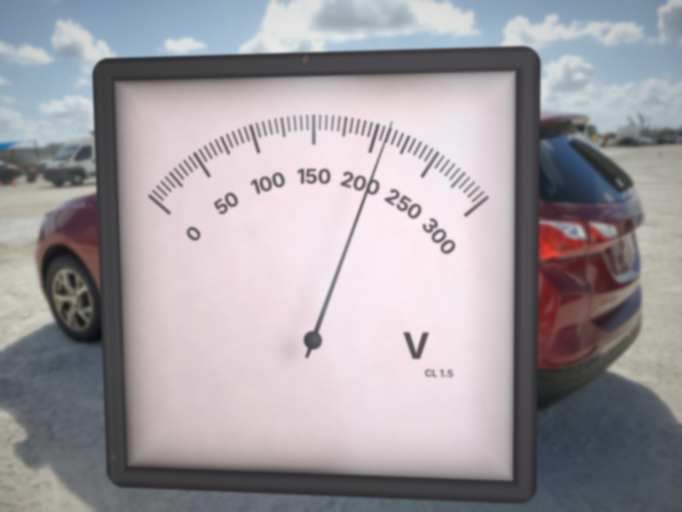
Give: 210,V
